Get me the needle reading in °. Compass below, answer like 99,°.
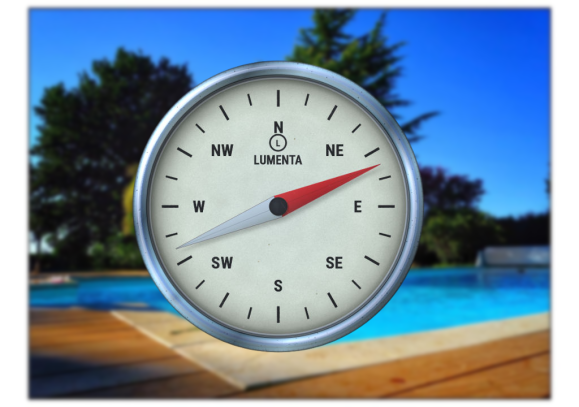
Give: 67.5,°
